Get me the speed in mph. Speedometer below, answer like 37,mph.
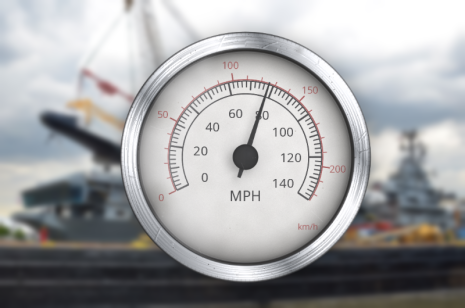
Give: 78,mph
